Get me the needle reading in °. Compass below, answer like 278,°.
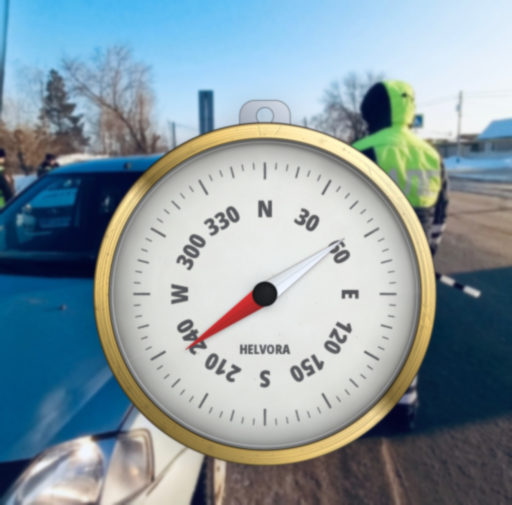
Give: 235,°
